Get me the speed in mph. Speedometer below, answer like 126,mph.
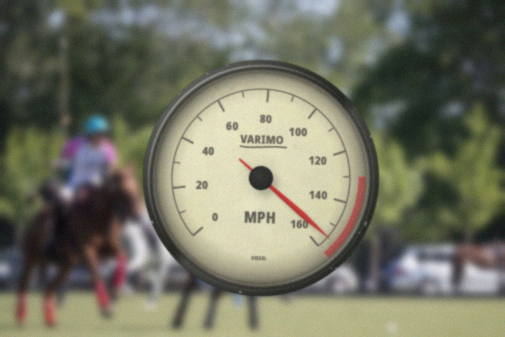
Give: 155,mph
